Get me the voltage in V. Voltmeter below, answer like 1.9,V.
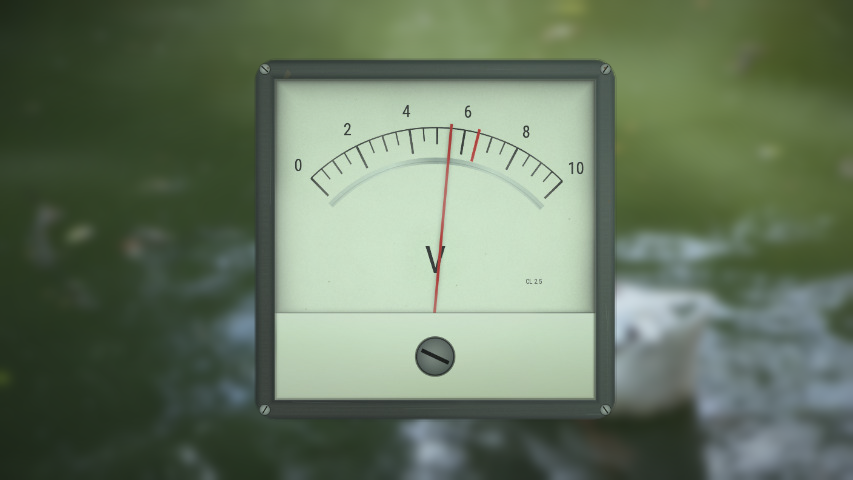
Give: 5.5,V
